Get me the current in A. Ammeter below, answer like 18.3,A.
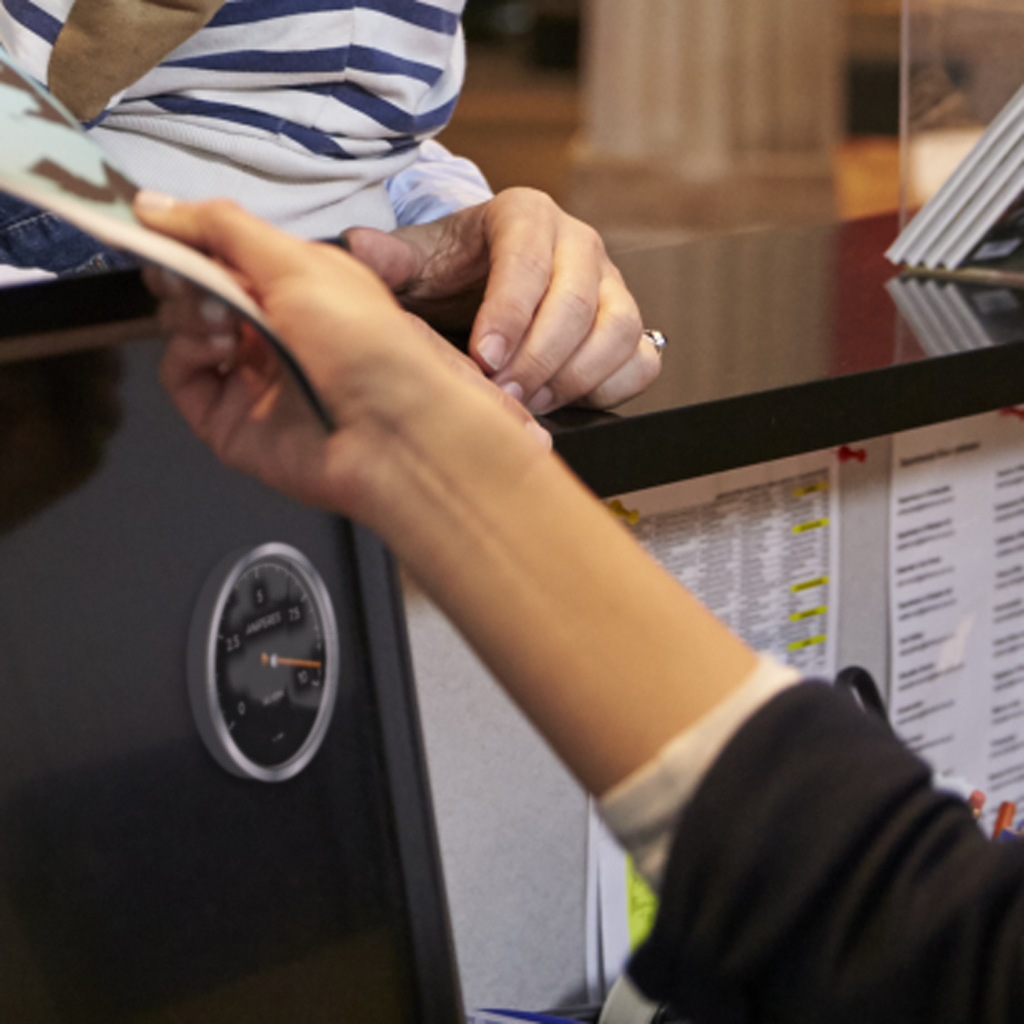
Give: 9.5,A
